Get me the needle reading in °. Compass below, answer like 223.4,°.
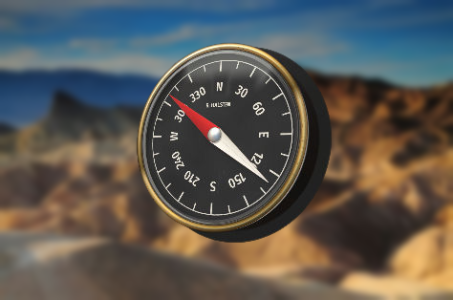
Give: 307.5,°
